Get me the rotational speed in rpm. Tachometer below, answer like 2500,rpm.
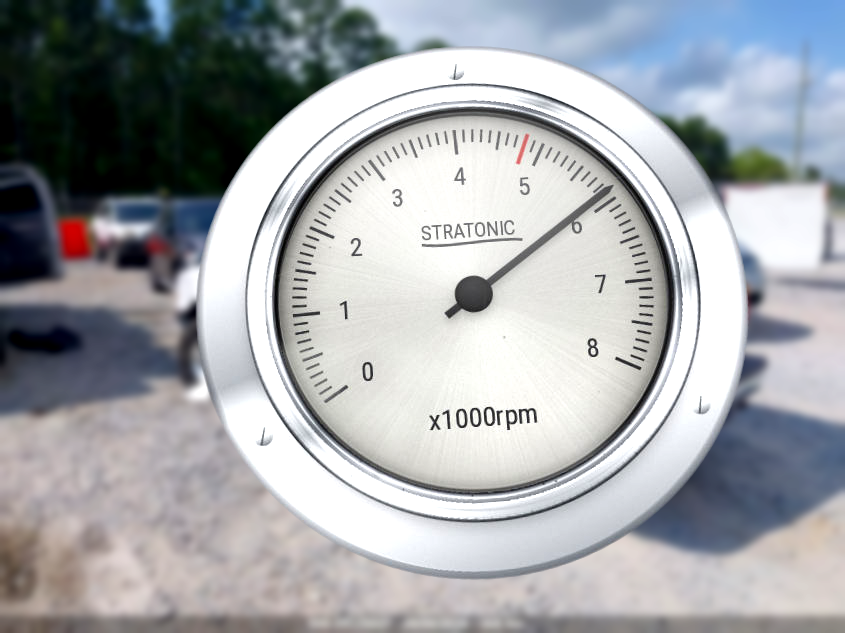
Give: 5900,rpm
